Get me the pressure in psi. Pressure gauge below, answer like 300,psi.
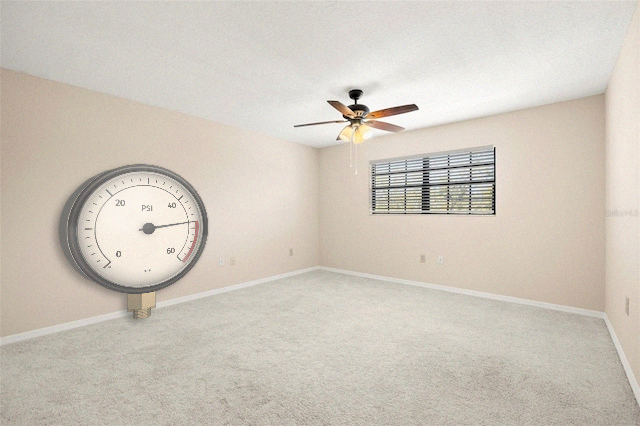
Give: 48,psi
